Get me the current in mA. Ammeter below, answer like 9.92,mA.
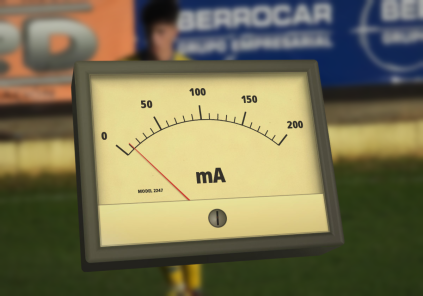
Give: 10,mA
